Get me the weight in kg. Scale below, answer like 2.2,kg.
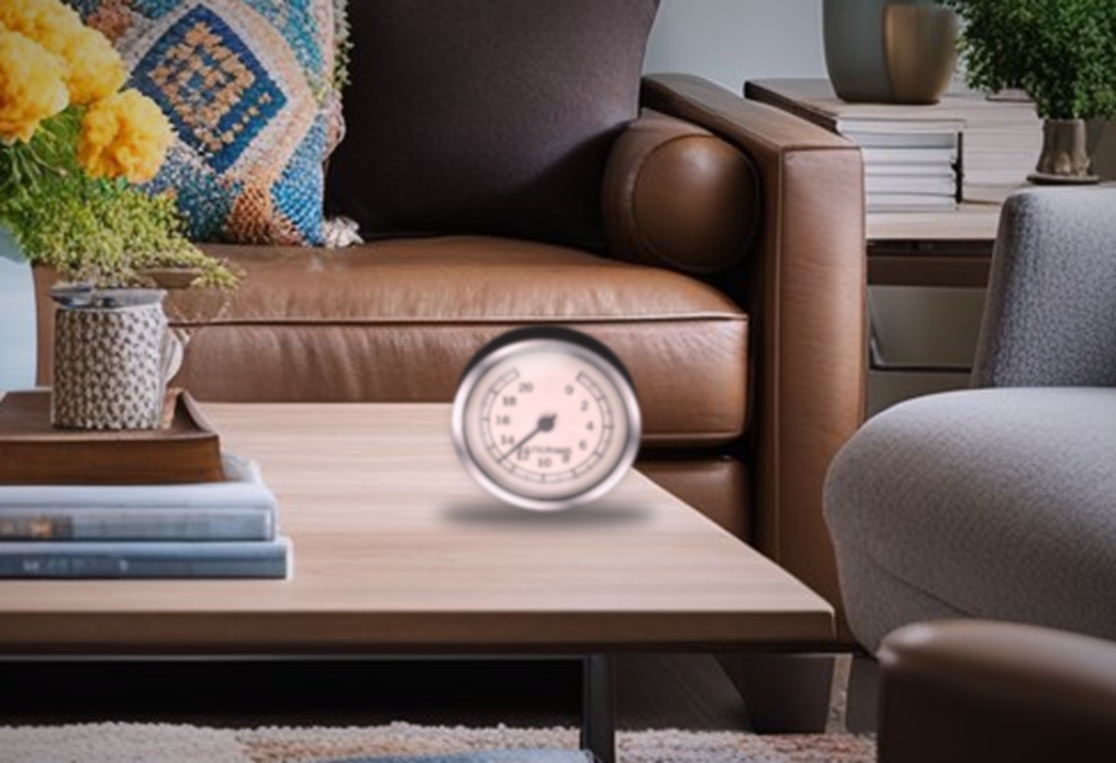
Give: 13,kg
